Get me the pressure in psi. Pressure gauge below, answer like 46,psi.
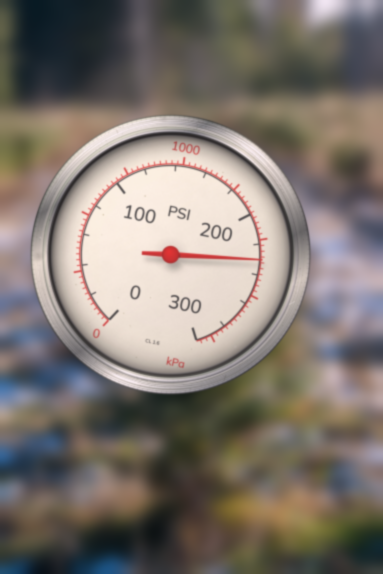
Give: 230,psi
